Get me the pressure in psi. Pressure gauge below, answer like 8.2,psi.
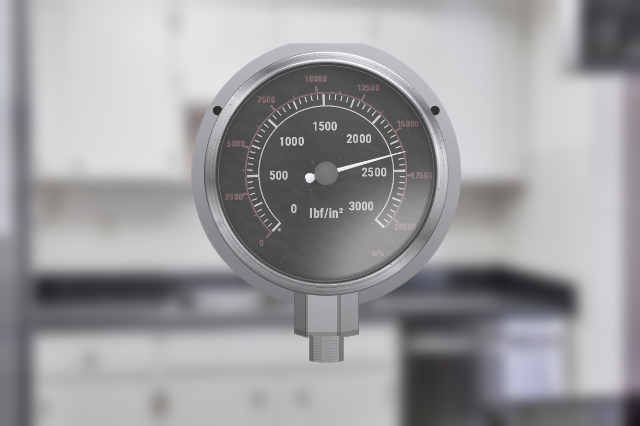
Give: 2350,psi
